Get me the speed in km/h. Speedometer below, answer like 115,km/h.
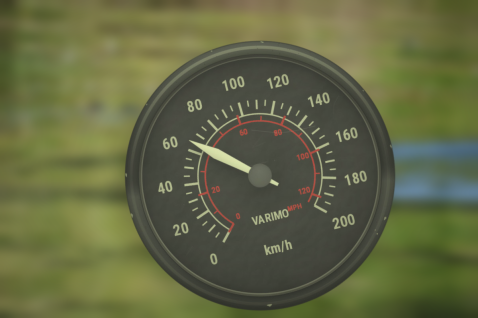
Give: 65,km/h
